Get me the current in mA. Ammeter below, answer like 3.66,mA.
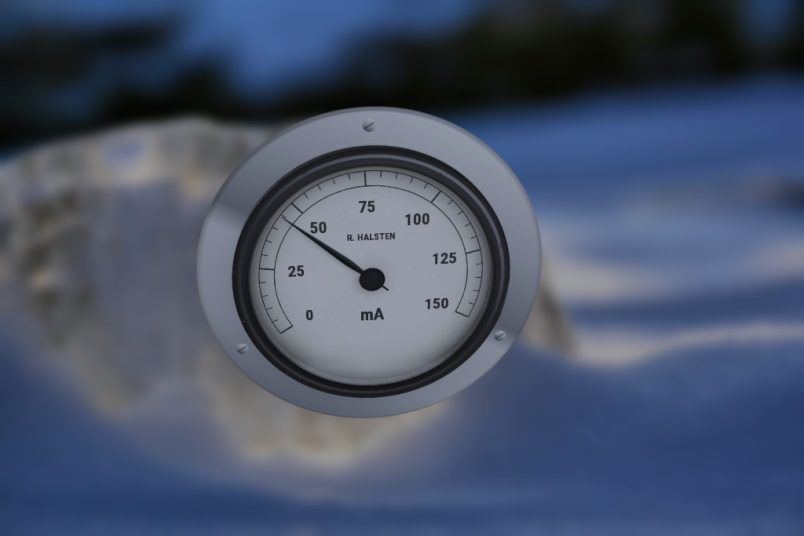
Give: 45,mA
